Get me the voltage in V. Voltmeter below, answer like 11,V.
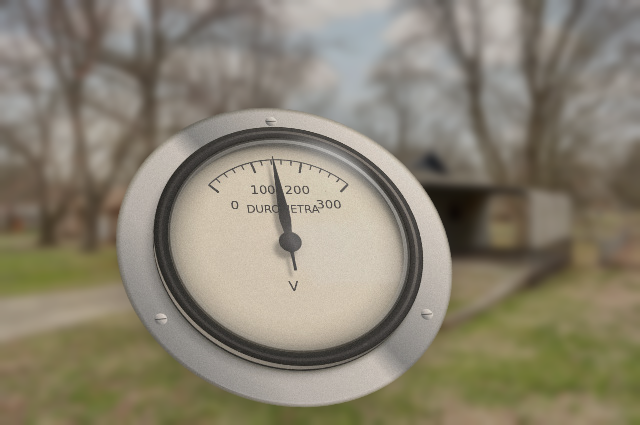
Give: 140,V
